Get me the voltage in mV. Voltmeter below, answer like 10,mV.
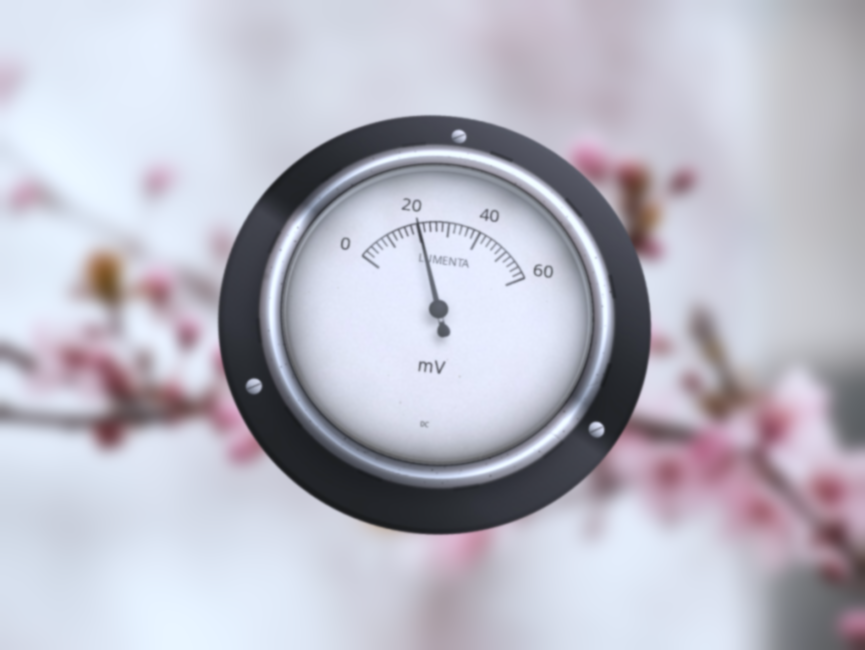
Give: 20,mV
